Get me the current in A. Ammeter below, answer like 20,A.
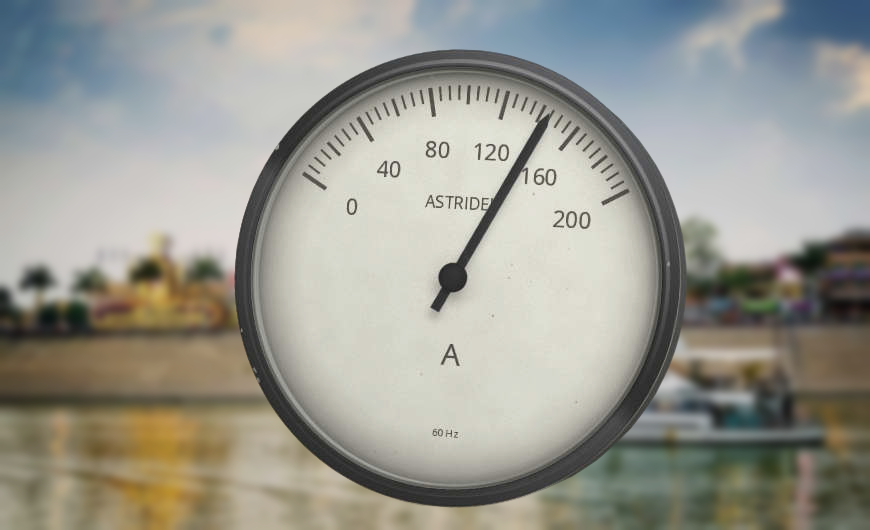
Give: 145,A
